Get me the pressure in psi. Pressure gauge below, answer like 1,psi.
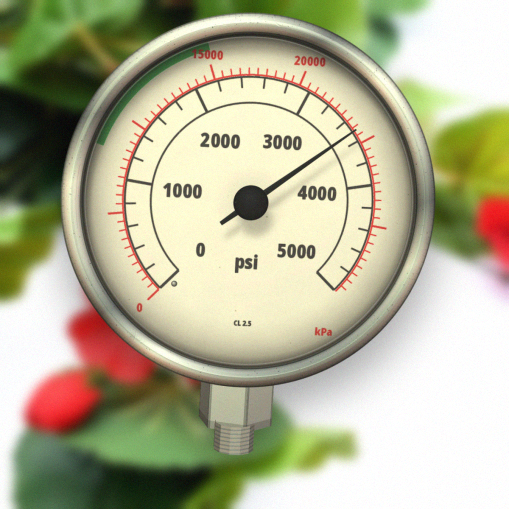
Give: 3500,psi
